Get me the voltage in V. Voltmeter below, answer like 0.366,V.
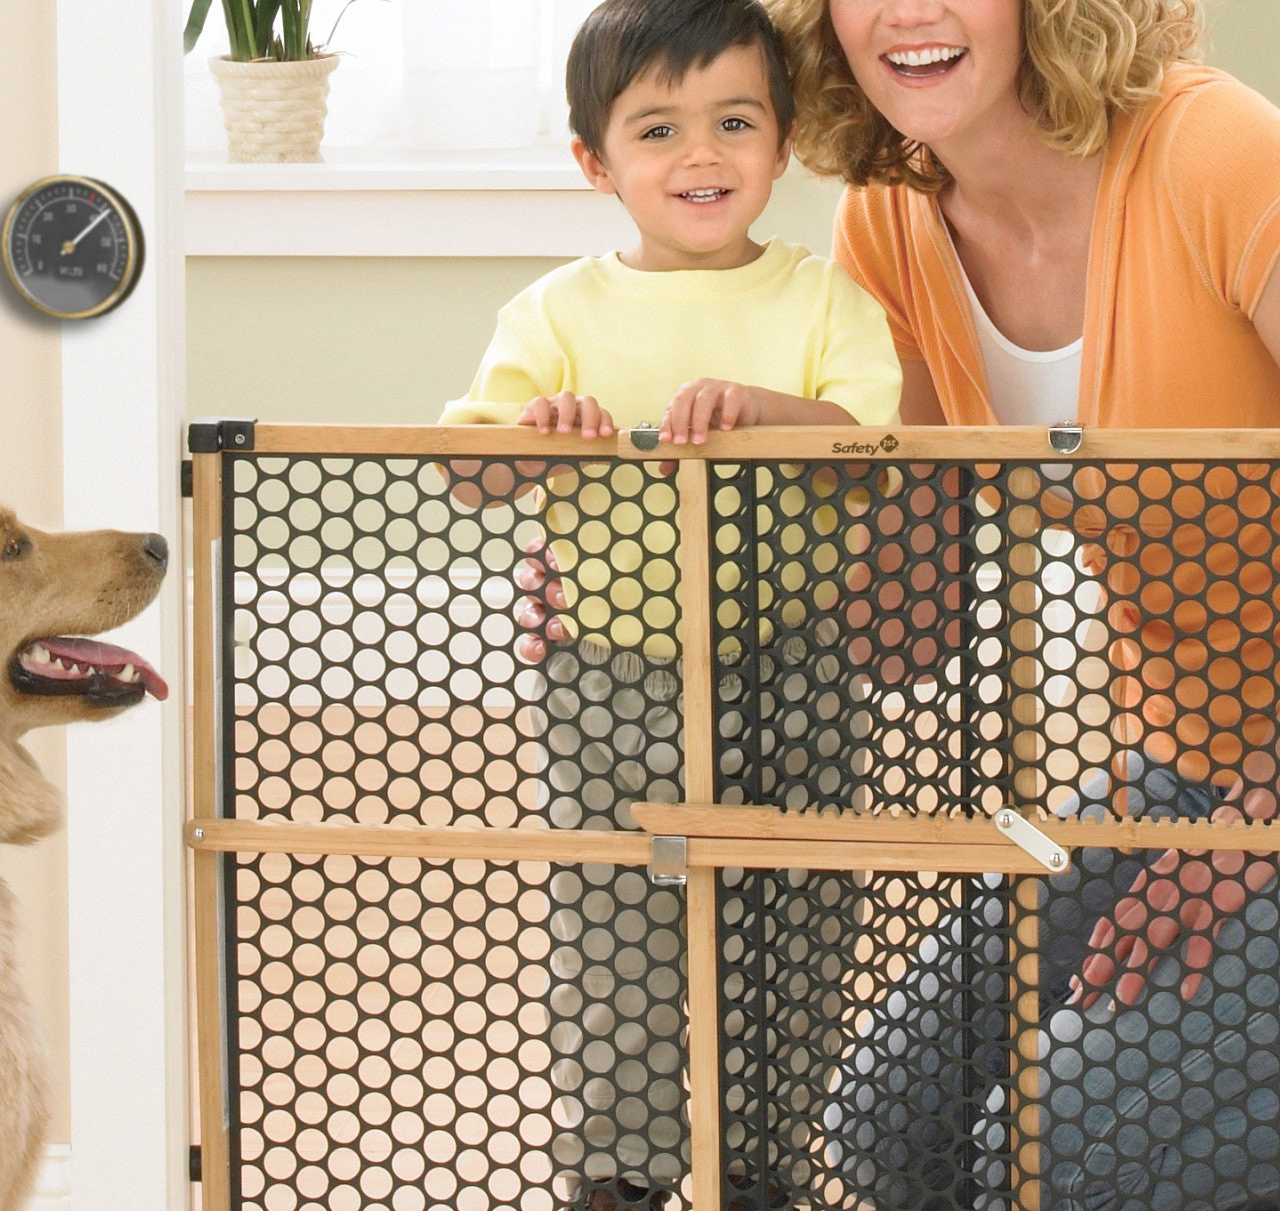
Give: 42,V
